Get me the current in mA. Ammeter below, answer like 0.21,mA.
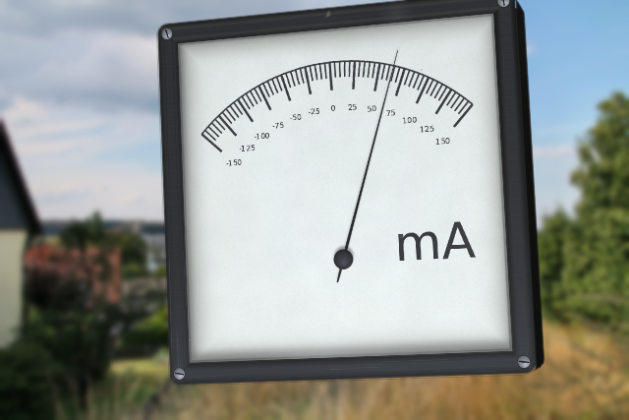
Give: 65,mA
